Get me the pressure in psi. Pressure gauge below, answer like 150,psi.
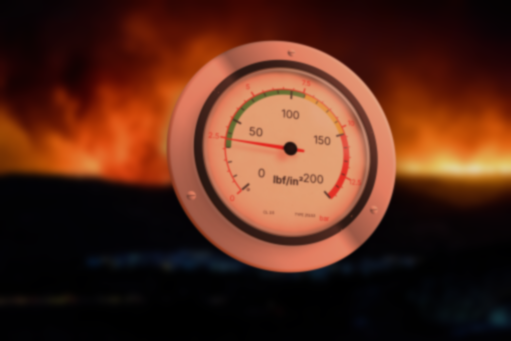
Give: 35,psi
